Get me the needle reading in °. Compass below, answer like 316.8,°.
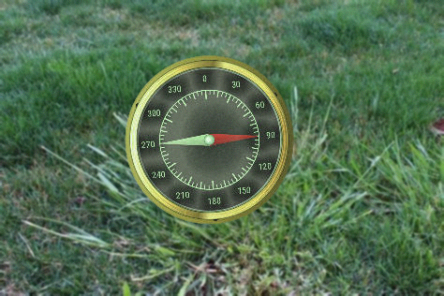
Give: 90,°
